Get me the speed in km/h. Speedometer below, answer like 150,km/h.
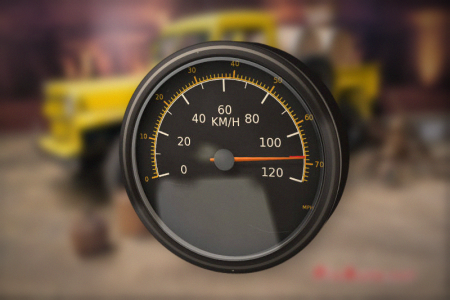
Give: 110,km/h
